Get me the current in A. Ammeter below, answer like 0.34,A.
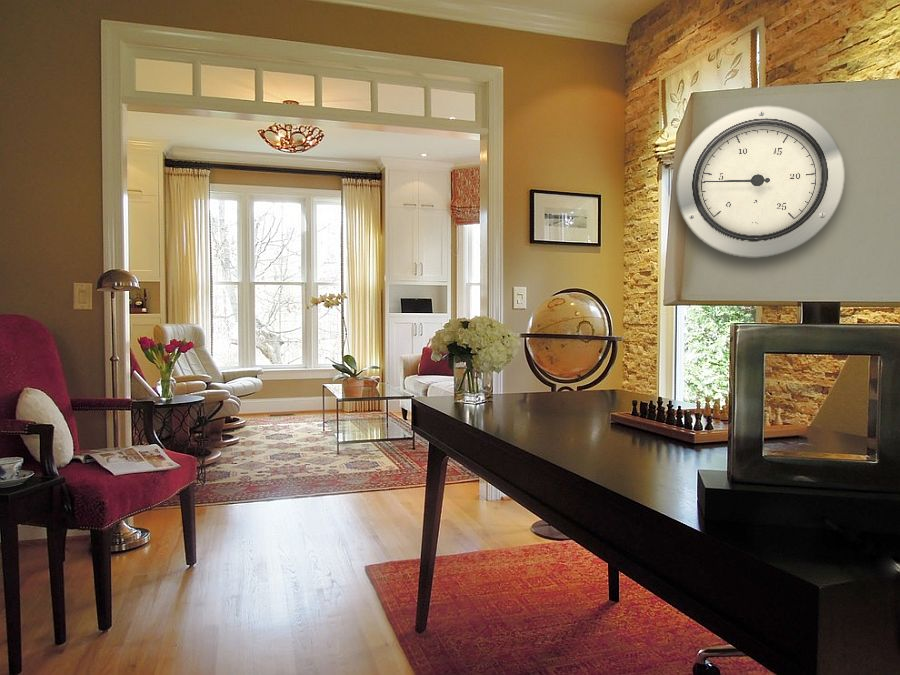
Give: 4,A
